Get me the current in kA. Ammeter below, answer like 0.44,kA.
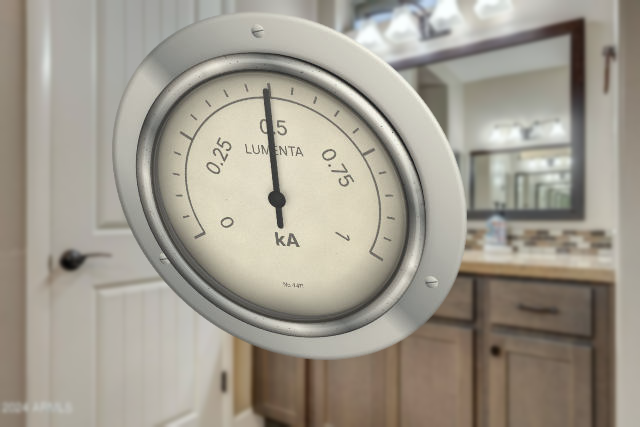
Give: 0.5,kA
